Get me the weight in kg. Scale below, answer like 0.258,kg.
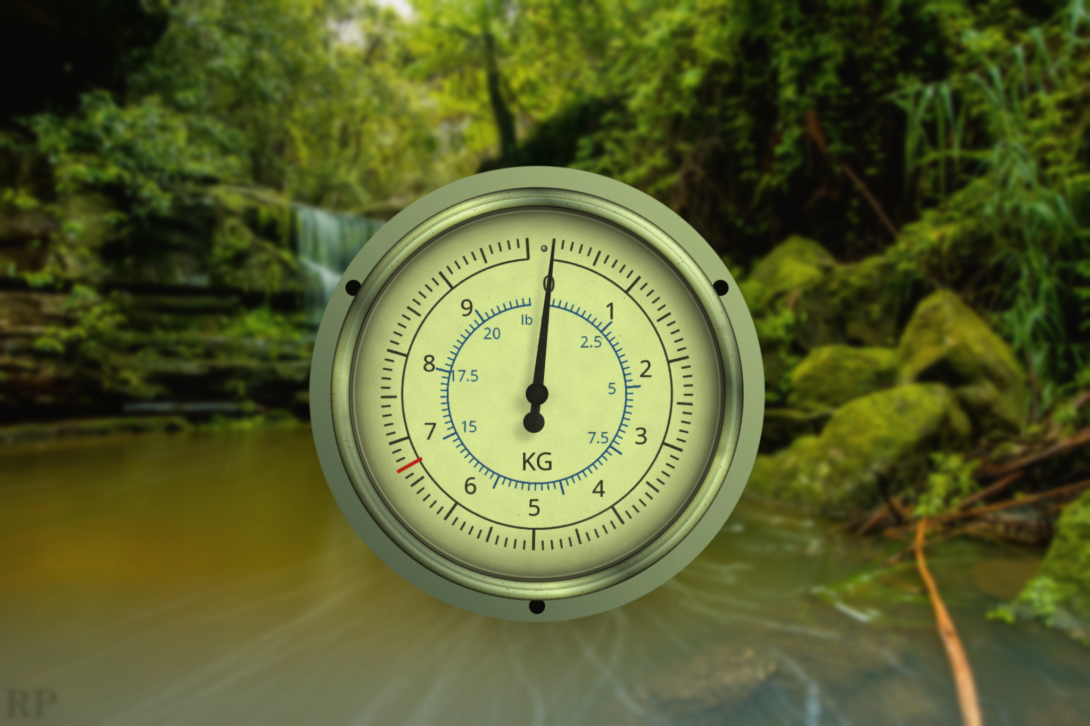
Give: 0,kg
